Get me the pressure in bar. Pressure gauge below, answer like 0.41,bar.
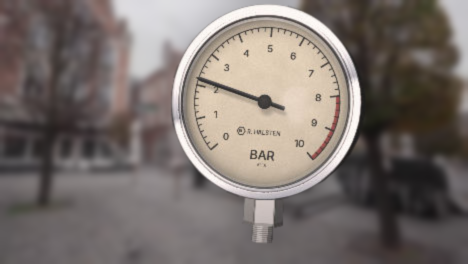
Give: 2.2,bar
